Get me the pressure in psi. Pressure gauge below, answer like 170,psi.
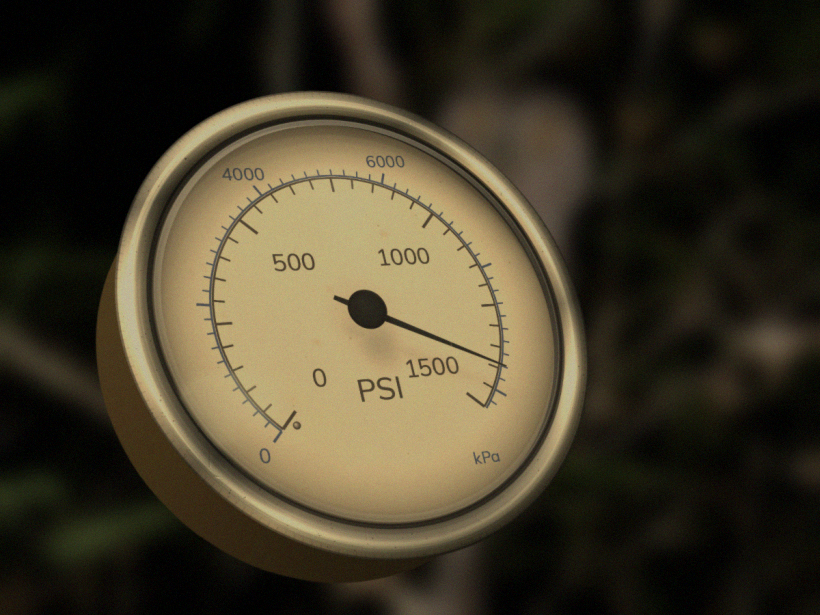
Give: 1400,psi
